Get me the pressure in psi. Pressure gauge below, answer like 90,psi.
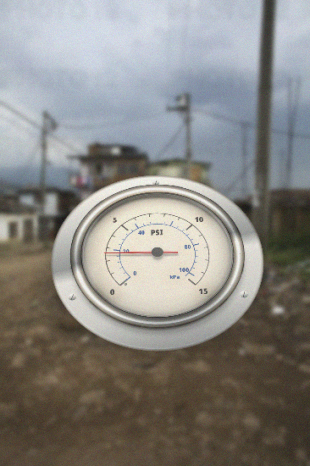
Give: 2.5,psi
